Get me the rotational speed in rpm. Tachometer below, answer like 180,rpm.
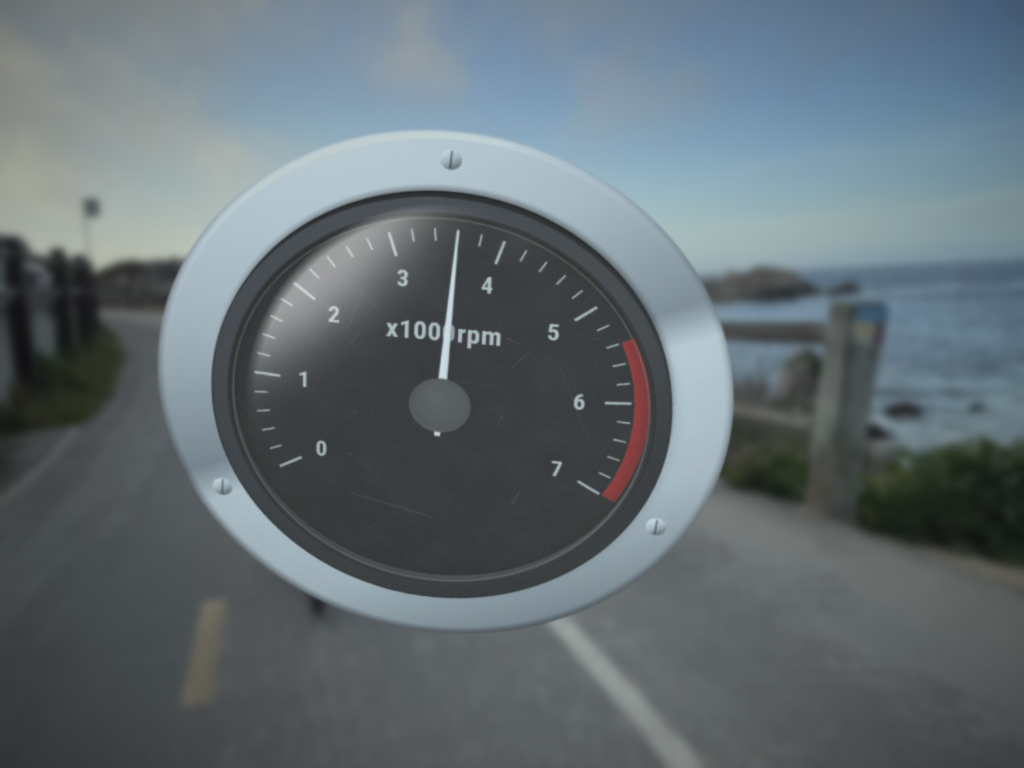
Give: 3600,rpm
